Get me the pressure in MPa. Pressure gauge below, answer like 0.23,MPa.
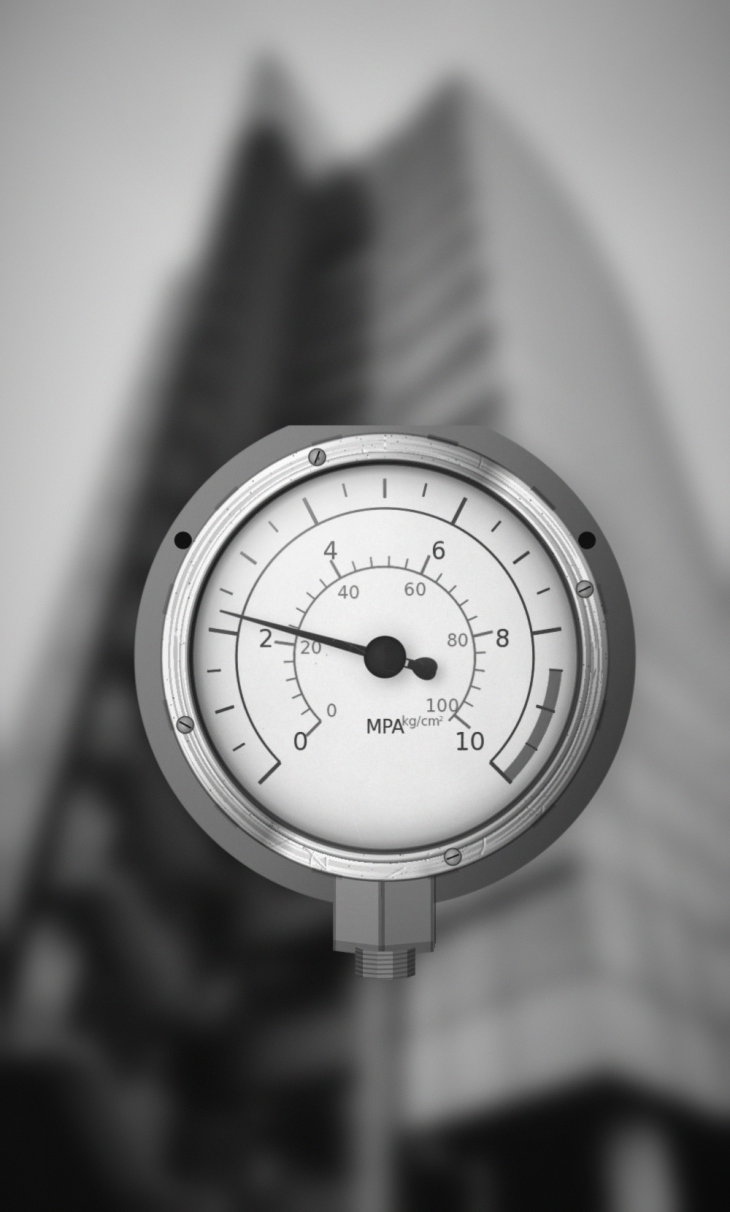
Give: 2.25,MPa
